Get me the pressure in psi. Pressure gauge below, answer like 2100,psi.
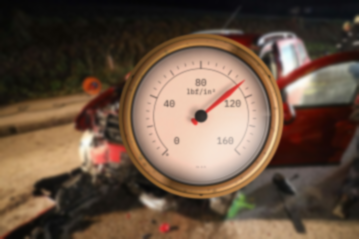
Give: 110,psi
